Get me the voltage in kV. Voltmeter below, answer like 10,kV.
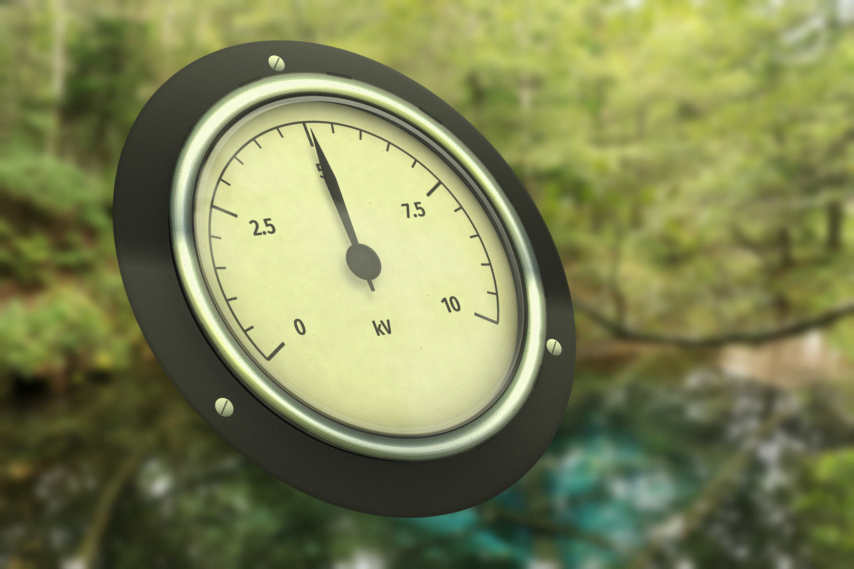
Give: 5,kV
